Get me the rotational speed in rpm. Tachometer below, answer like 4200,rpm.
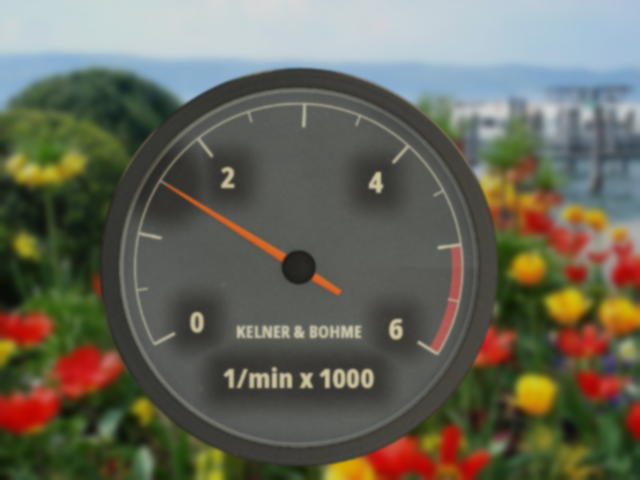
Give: 1500,rpm
